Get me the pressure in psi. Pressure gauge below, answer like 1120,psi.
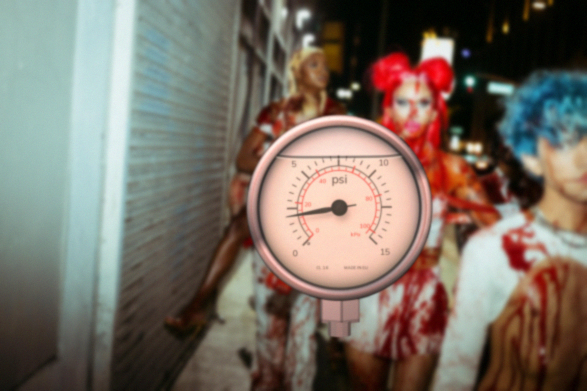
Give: 2,psi
